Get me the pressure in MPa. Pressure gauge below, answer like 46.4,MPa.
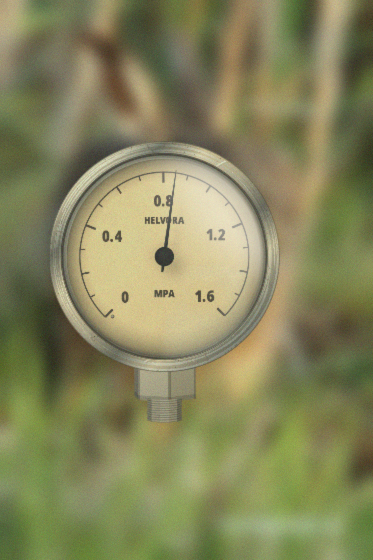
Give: 0.85,MPa
